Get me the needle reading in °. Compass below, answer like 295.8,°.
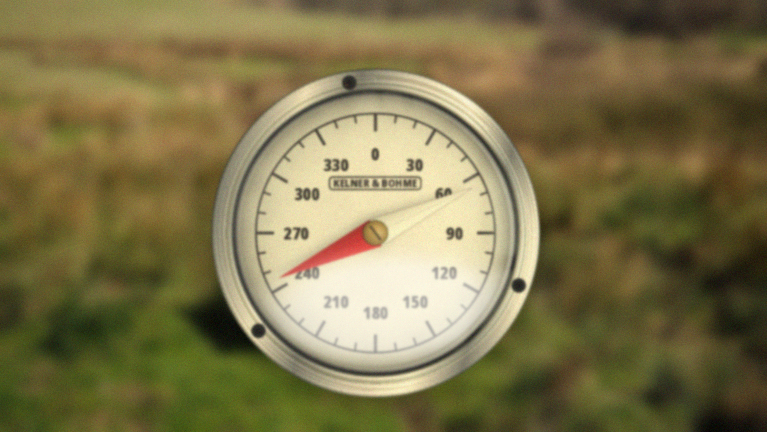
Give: 245,°
